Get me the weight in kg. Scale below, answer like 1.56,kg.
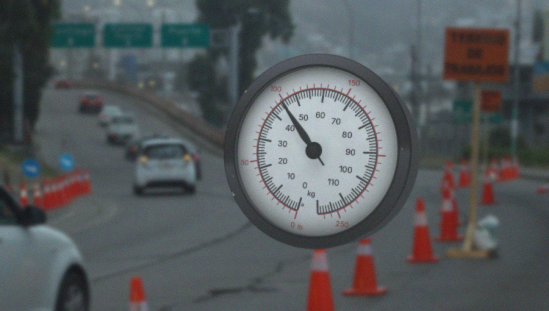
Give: 45,kg
